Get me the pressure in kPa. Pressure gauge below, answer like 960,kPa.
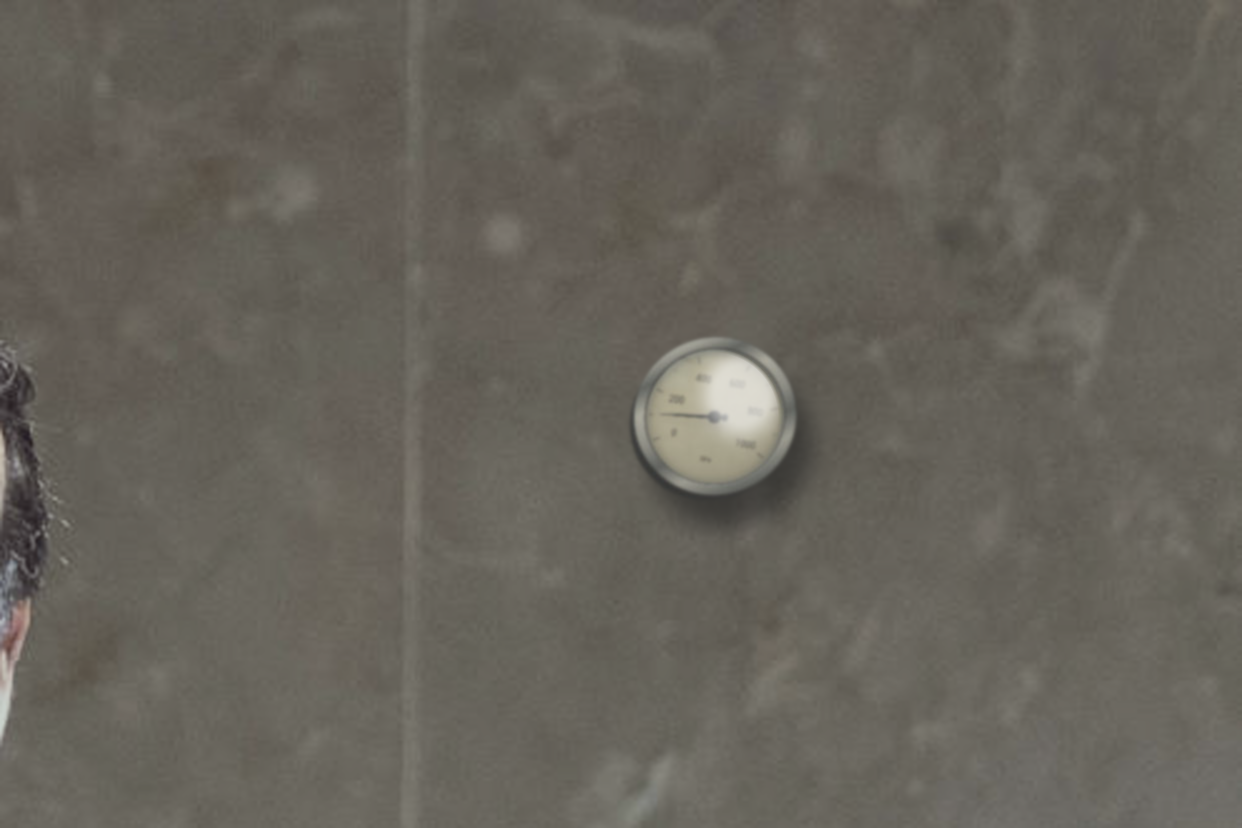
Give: 100,kPa
